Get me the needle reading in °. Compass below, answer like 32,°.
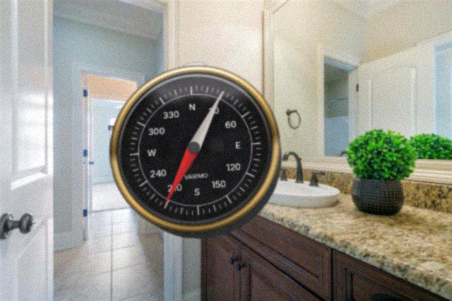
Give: 210,°
